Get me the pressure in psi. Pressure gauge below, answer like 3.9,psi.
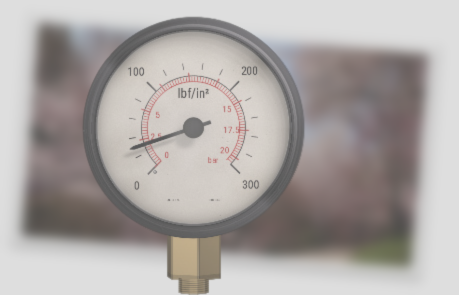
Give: 30,psi
